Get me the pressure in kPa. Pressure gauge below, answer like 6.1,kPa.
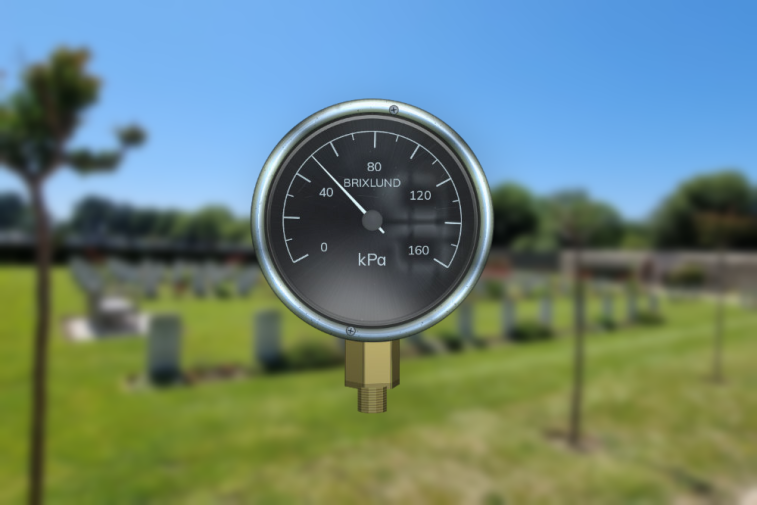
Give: 50,kPa
